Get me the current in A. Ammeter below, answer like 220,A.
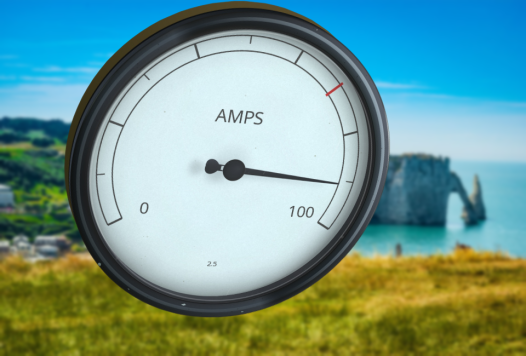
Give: 90,A
